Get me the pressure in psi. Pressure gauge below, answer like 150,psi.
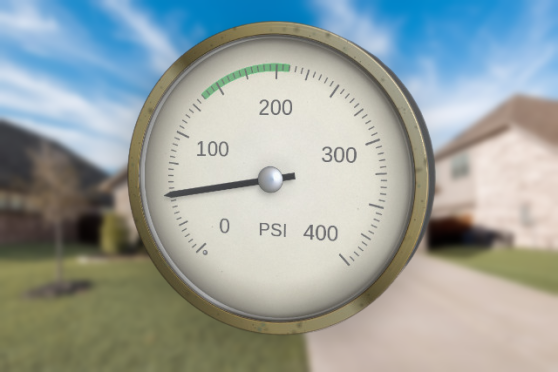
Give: 50,psi
